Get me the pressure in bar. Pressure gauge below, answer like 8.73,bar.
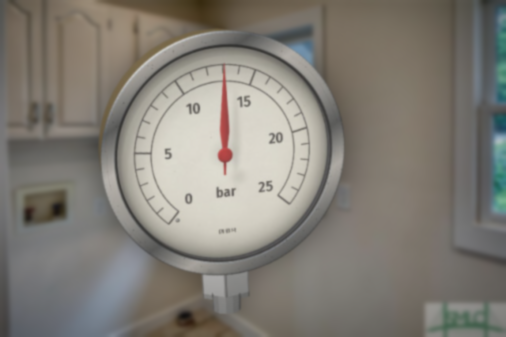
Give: 13,bar
